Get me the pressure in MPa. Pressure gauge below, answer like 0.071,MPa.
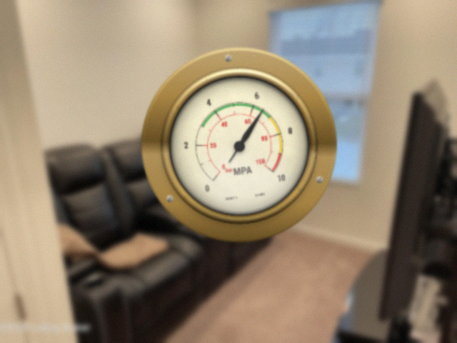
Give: 6.5,MPa
